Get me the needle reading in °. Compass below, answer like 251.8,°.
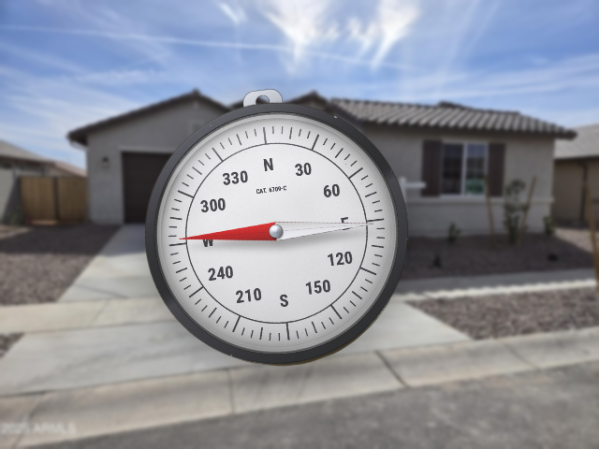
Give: 272.5,°
